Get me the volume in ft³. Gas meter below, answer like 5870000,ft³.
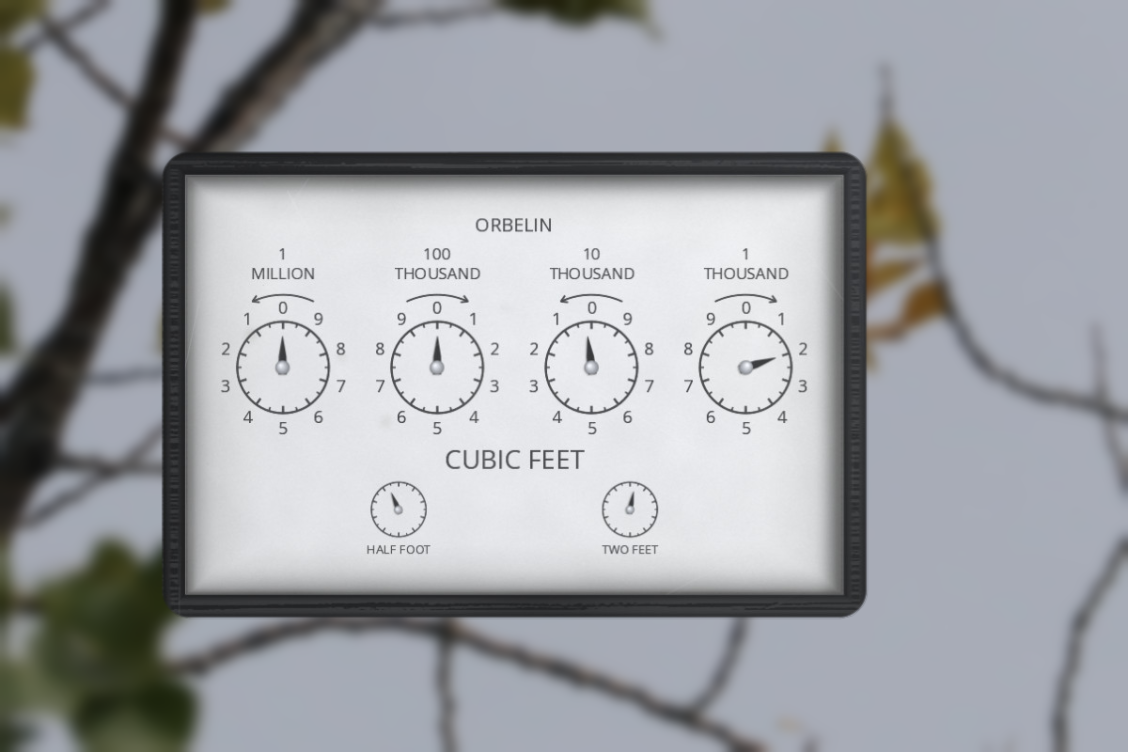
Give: 200,ft³
